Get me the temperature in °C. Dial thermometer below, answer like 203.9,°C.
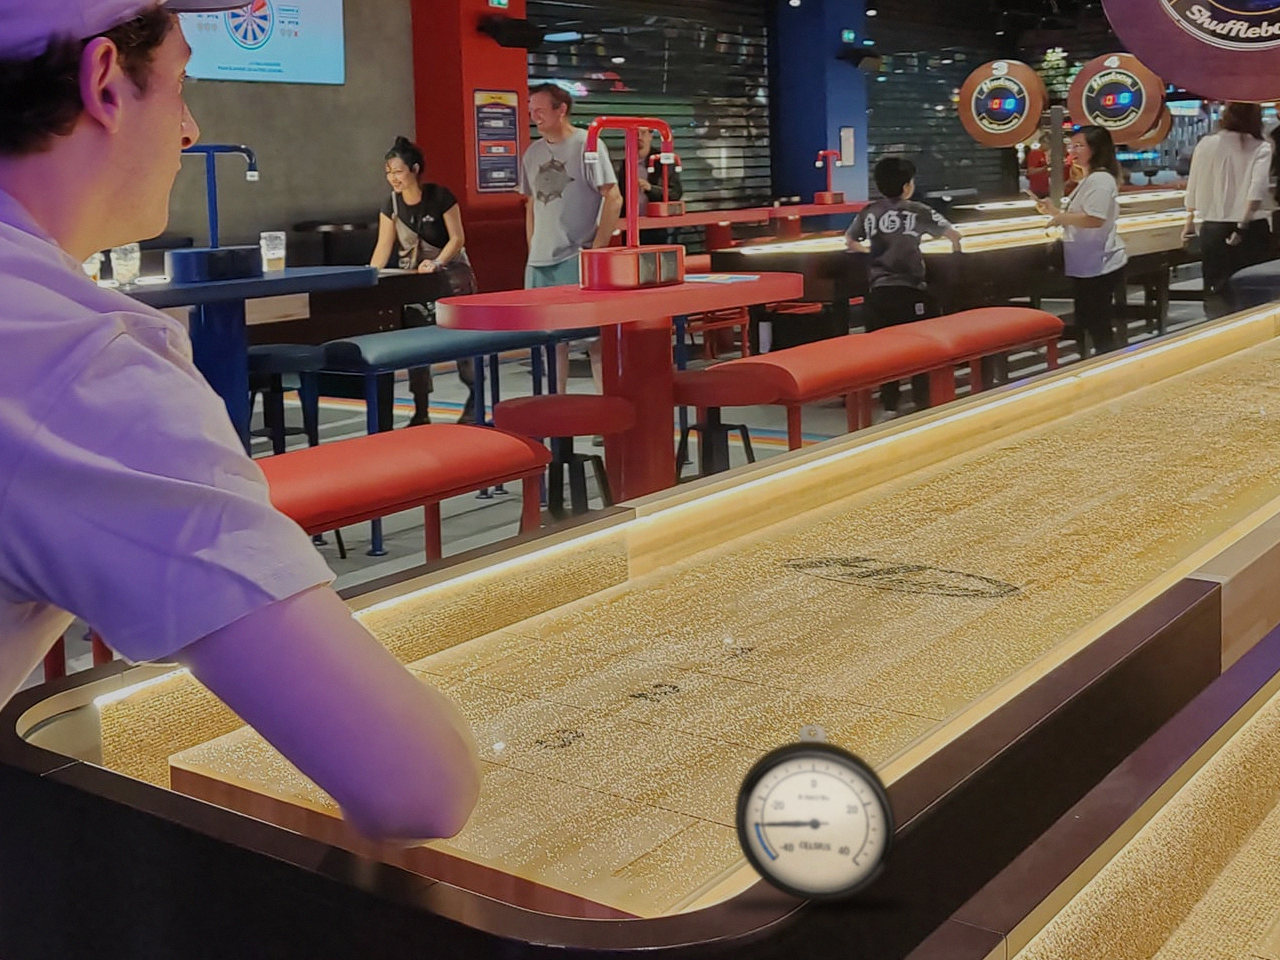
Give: -28,°C
